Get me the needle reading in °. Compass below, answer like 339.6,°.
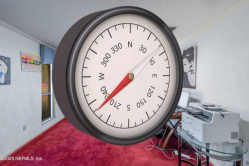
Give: 230,°
